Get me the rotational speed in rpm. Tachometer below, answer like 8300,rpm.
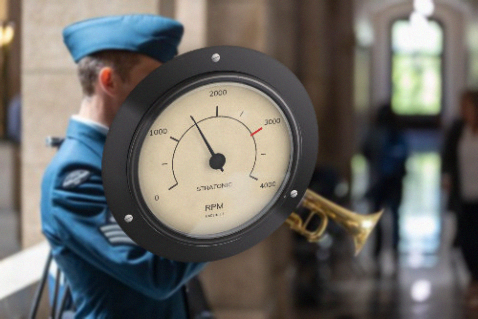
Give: 1500,rpm
